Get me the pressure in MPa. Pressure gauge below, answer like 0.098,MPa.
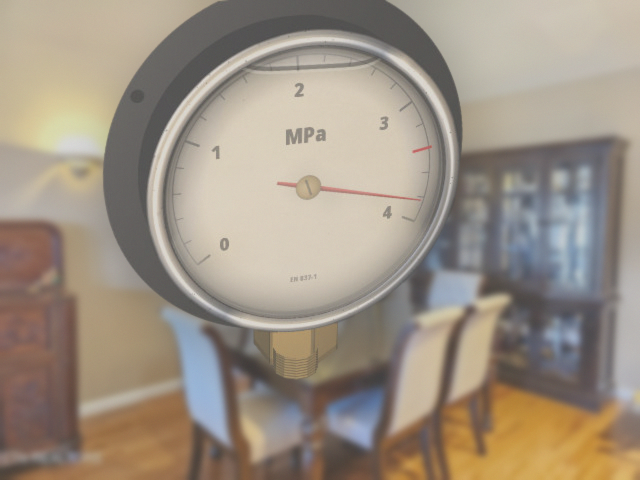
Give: 3.8,MPa
